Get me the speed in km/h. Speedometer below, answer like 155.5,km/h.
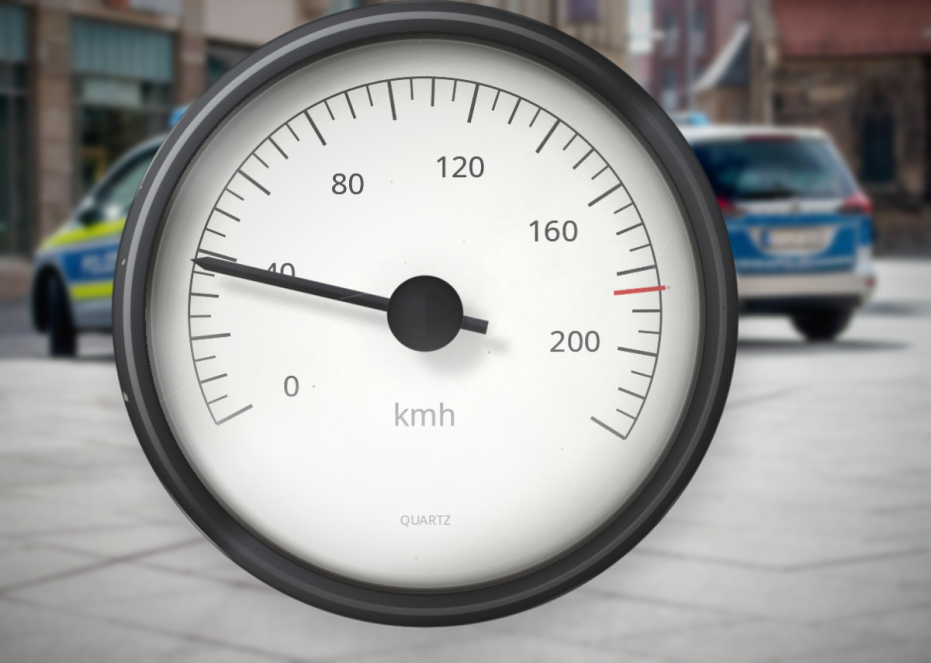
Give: 37.5,km/h
